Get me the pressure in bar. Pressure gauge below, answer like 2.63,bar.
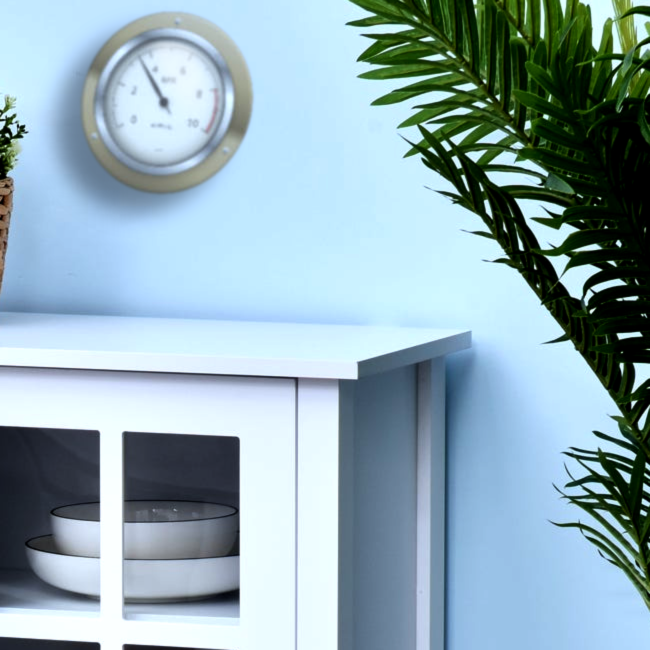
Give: 3.5,bar
